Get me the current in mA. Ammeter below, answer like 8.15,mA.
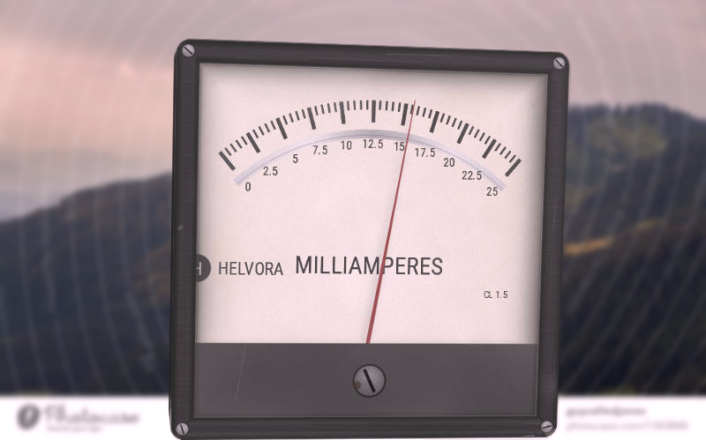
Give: 15.5,mA
